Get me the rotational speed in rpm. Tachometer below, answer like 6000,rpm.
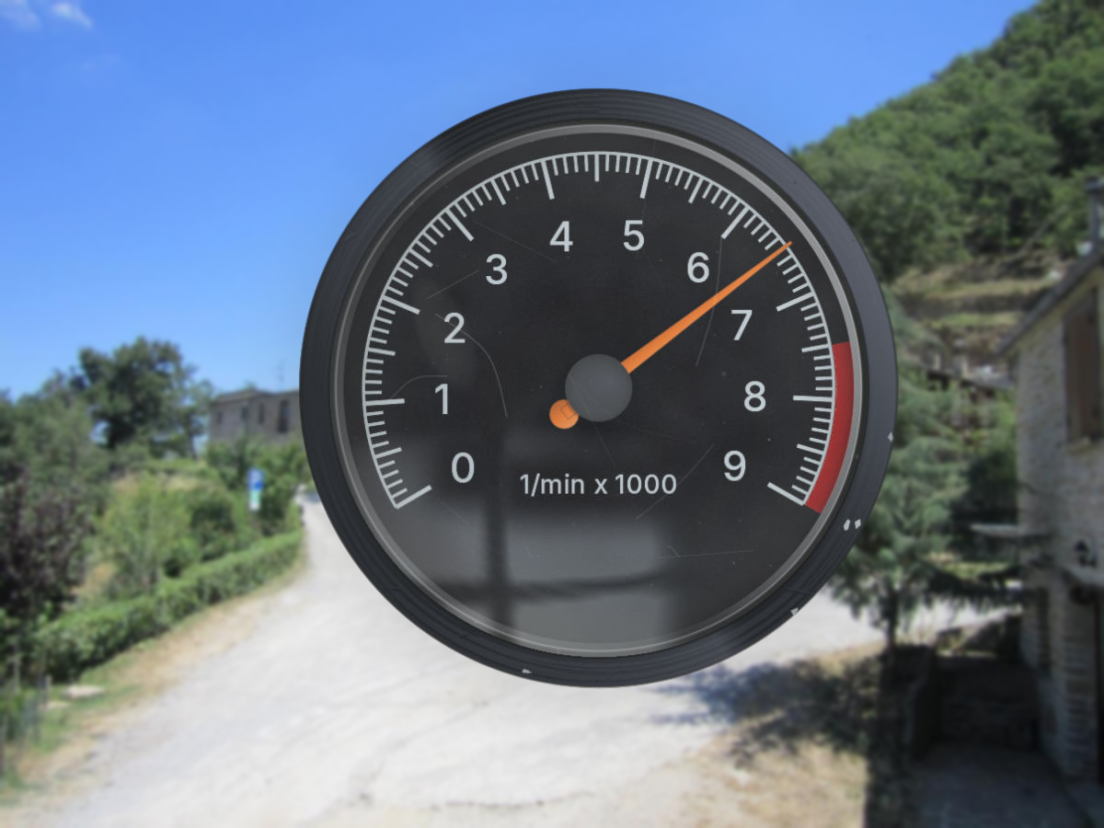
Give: 6500,rpm
